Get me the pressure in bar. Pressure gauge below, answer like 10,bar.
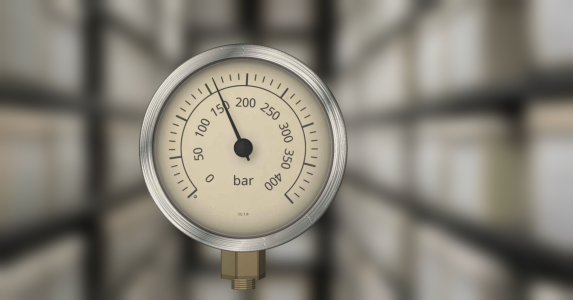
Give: 160,bar
